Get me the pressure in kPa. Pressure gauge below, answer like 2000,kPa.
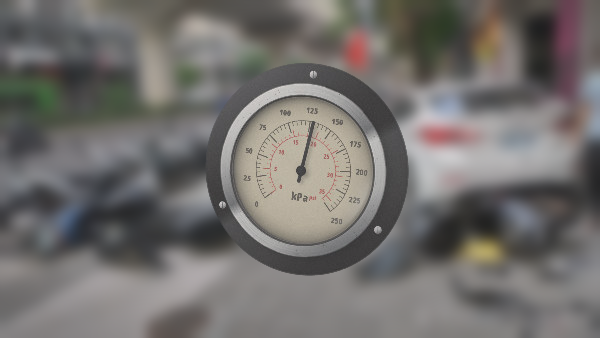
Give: 130,kPa
